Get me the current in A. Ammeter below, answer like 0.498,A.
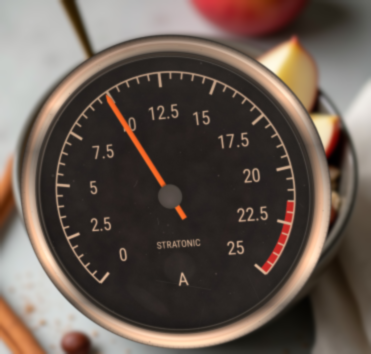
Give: 10,A
